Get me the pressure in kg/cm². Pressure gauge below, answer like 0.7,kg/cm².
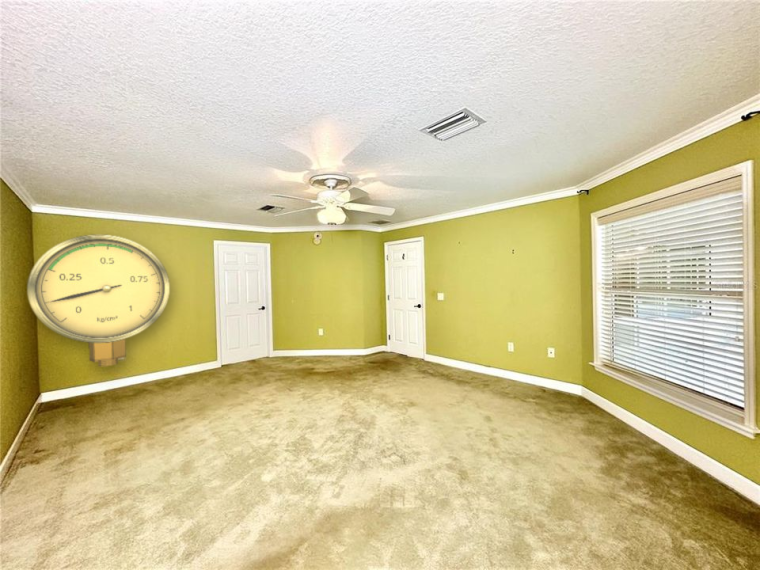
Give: 0.1,kg/cm²
